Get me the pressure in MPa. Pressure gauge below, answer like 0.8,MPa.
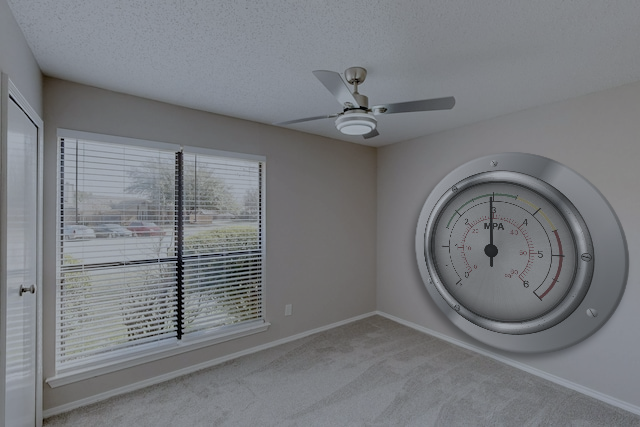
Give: 3,MPa
